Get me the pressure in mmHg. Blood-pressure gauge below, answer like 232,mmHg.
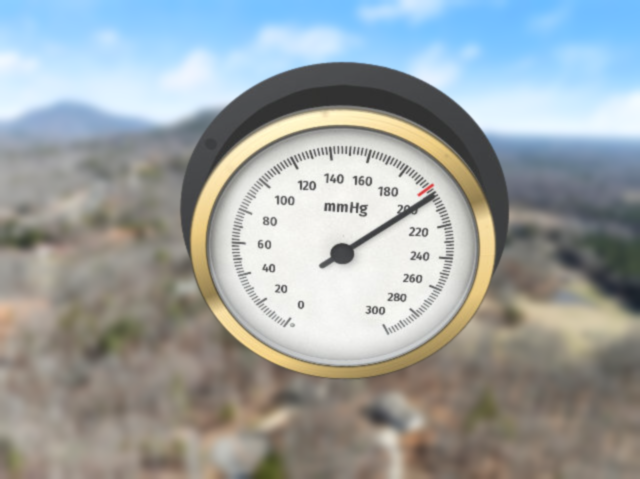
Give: 200,mmHg
